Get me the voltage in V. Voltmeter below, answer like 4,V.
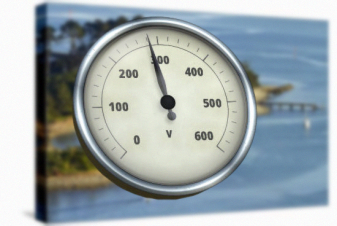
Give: 280,V
